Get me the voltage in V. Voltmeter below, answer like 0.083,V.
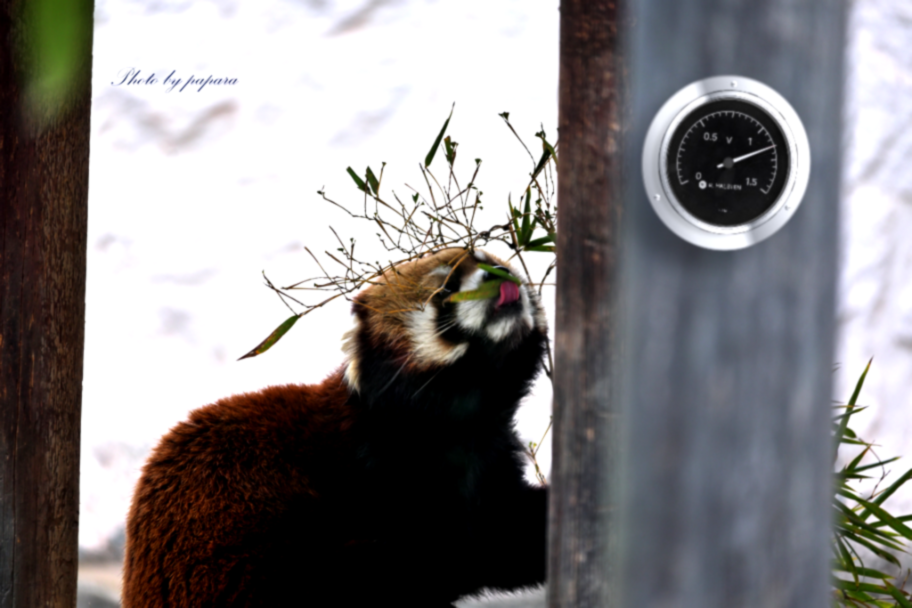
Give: 1.15,V
